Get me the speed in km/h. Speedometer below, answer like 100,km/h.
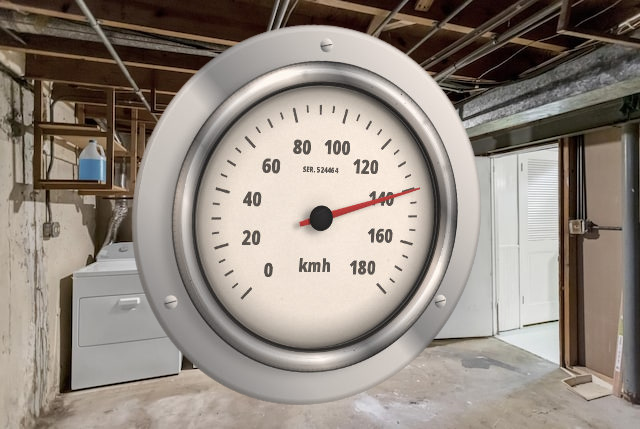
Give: 140,km/h
